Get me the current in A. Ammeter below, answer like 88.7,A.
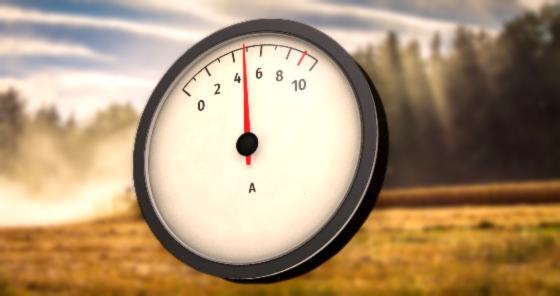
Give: 5,A
